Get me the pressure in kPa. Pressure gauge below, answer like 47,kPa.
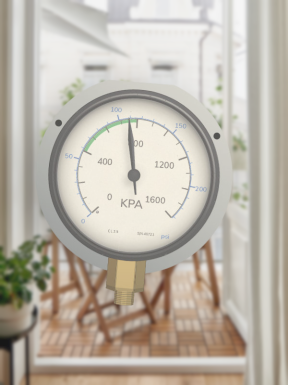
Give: 750,kPa
